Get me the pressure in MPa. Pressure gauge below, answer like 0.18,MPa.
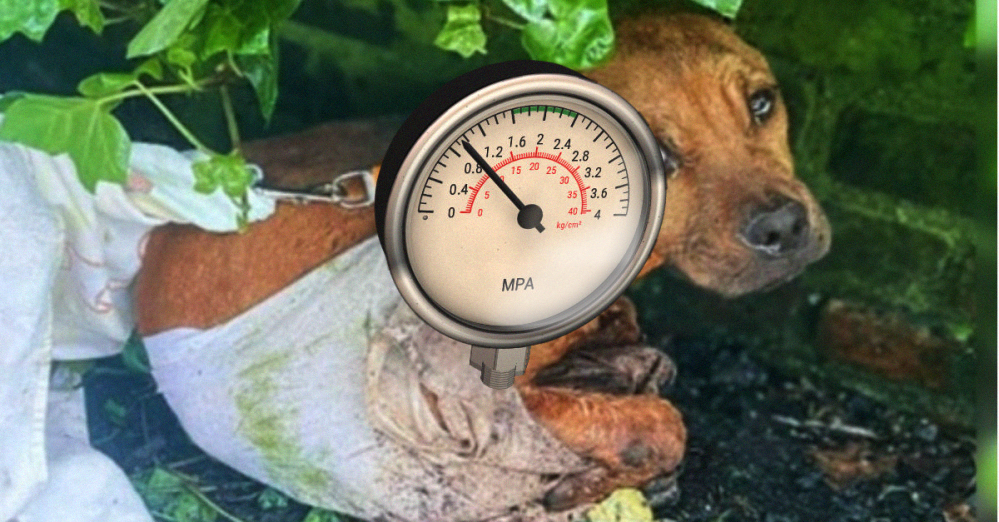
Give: 0.95,MPa
